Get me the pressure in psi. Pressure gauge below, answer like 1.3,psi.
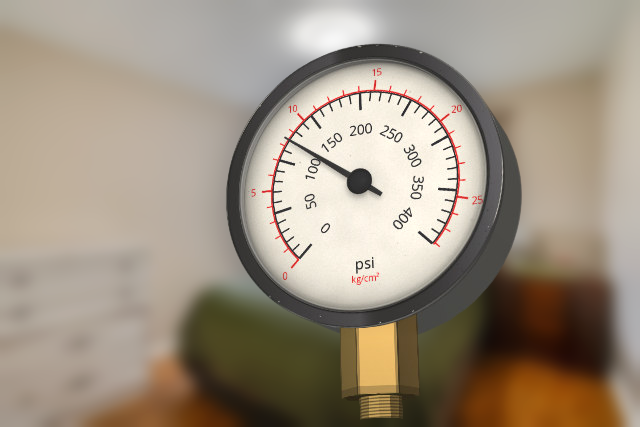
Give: 120,psi
